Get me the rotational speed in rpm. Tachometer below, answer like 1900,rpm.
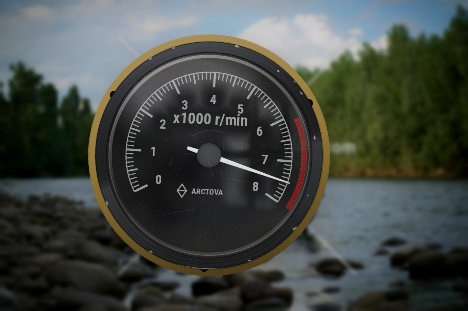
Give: 7500,rpm
